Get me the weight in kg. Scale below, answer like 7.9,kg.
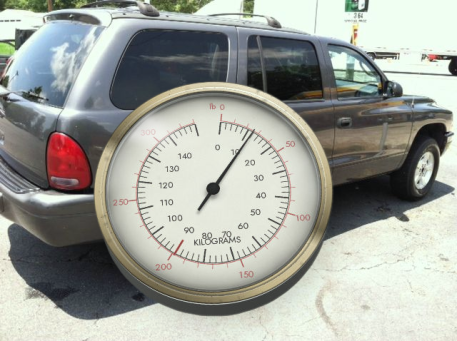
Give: 12,kg
